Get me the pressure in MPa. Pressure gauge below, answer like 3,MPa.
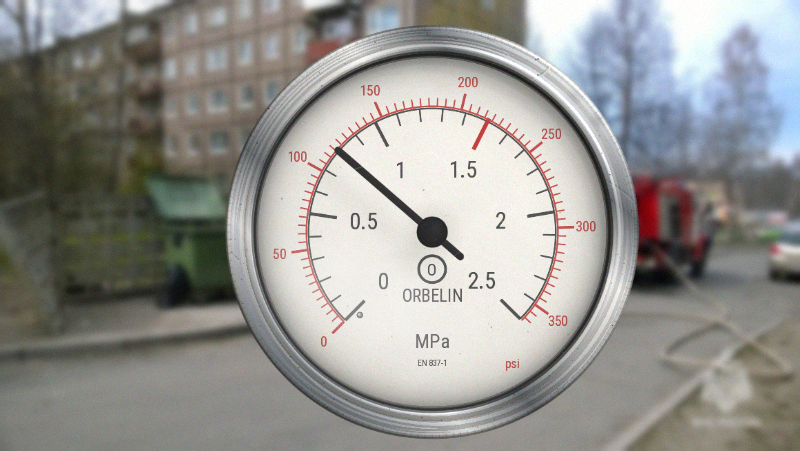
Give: 0.8,MPa
